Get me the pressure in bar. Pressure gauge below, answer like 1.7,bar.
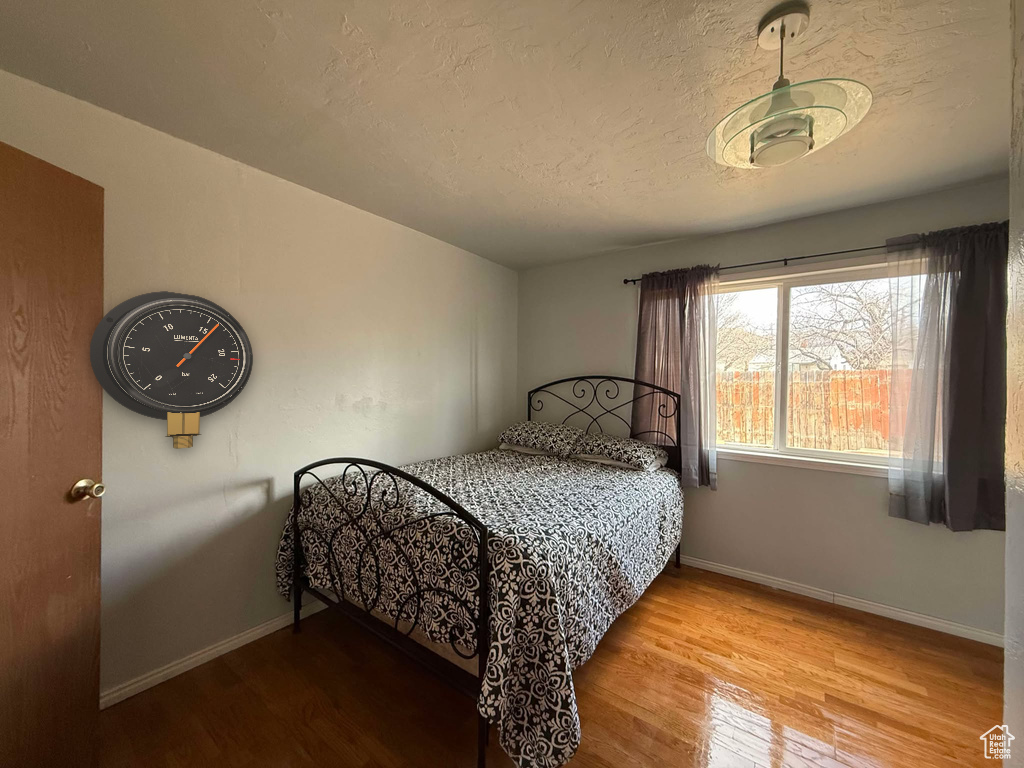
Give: 16,bar
